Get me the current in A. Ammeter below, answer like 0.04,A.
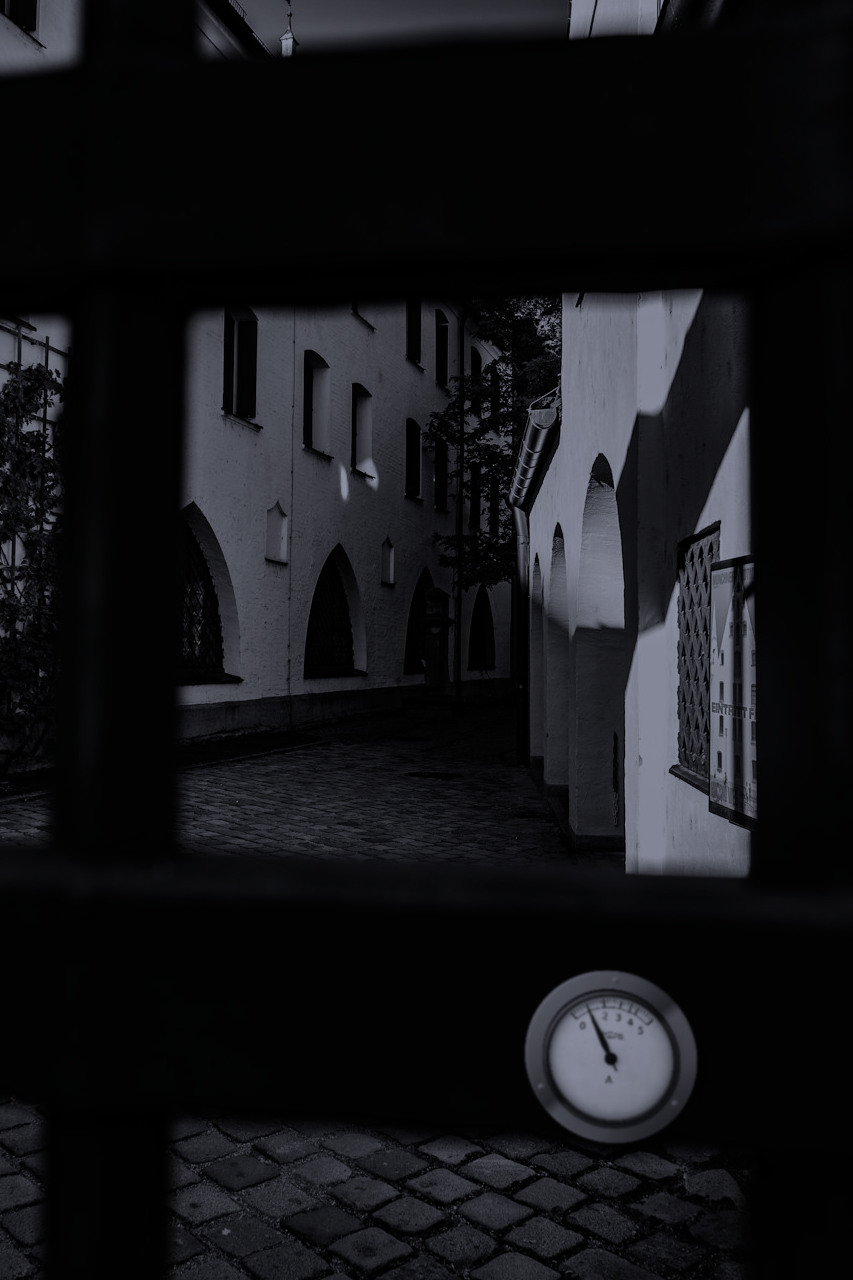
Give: 1,A
